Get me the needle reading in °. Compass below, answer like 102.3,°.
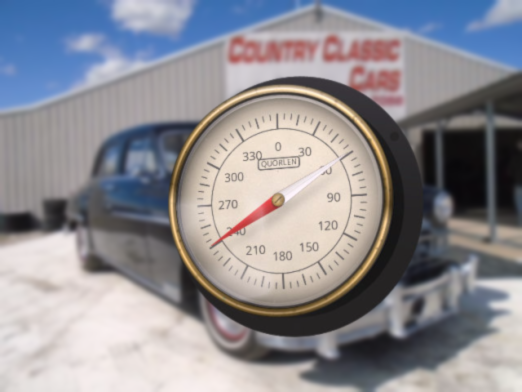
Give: 240,°
